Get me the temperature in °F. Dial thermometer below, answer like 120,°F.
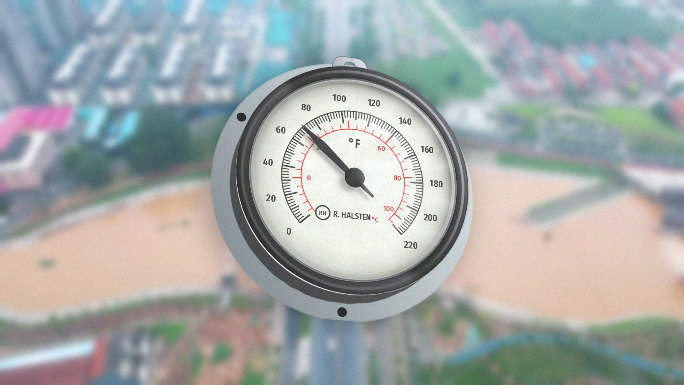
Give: 70,°F
